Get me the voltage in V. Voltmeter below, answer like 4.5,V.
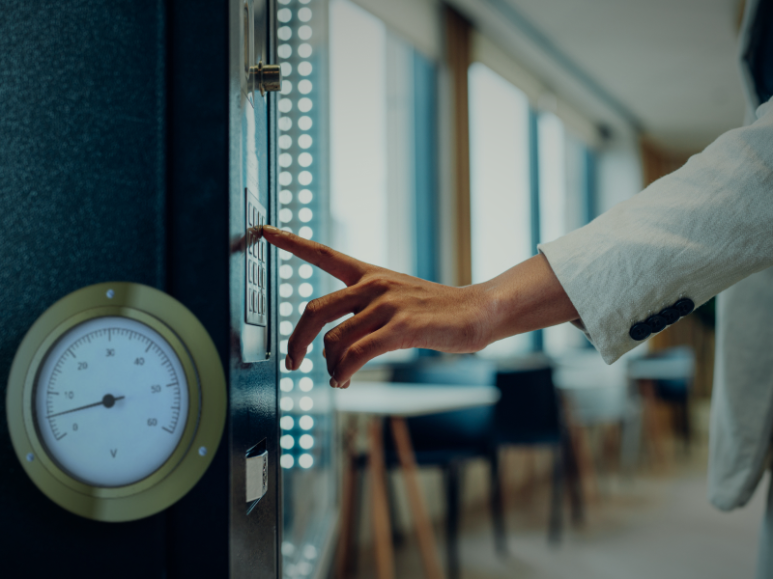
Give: 5,V
